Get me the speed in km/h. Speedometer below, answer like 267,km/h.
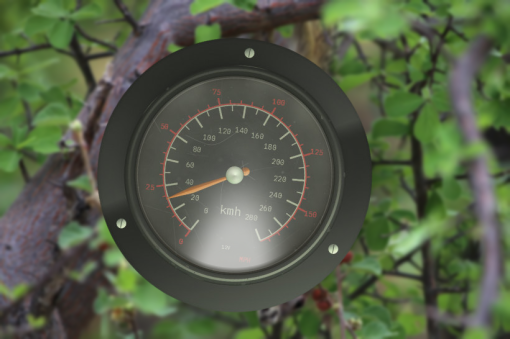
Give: 30,km/h
